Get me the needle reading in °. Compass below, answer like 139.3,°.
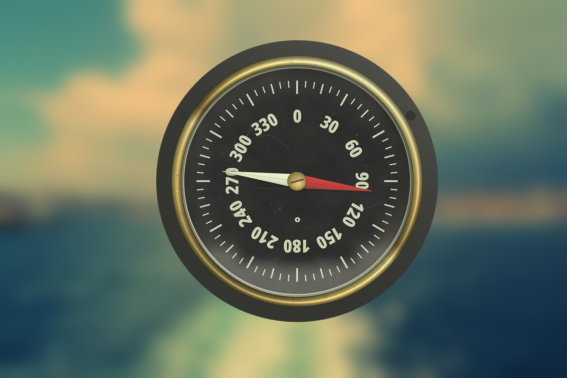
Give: 97.5,°
